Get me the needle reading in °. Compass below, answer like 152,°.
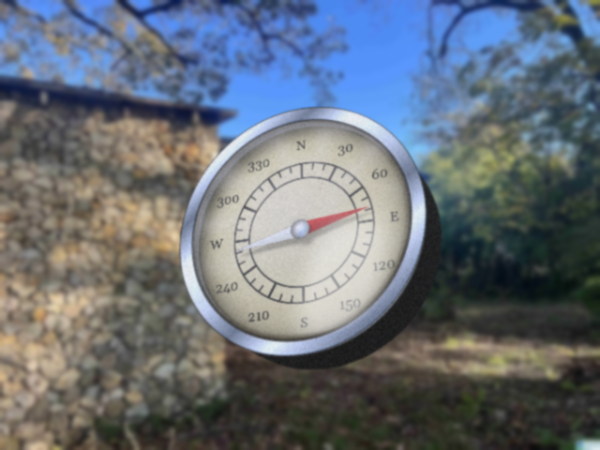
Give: 80,°
